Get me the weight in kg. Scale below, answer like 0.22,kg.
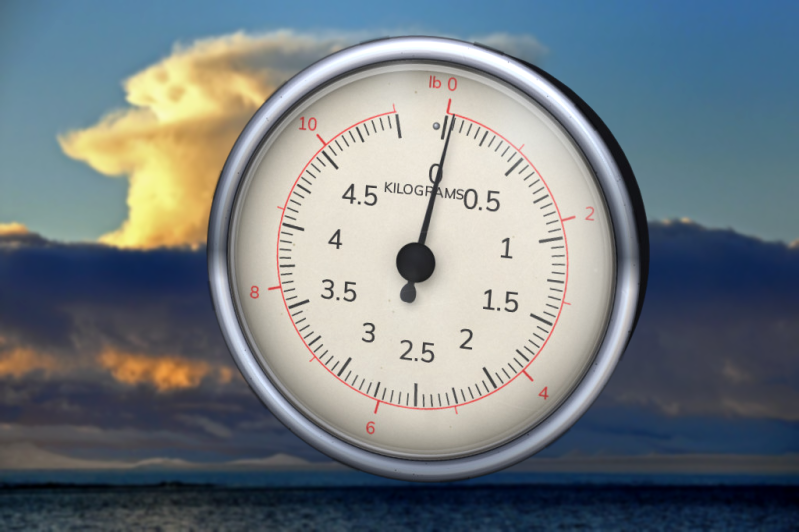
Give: 0.05,kg
